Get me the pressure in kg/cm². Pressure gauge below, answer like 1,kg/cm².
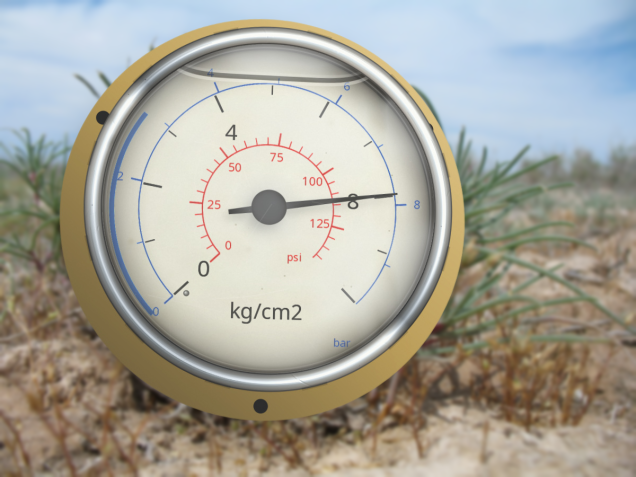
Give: 8,kg/cm²
